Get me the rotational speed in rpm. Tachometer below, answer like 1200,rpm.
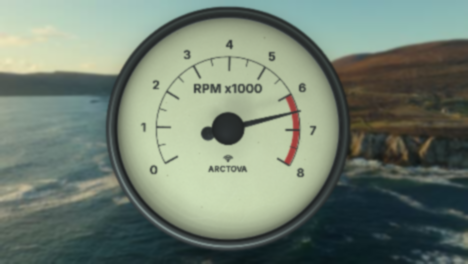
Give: 6500,rpm
